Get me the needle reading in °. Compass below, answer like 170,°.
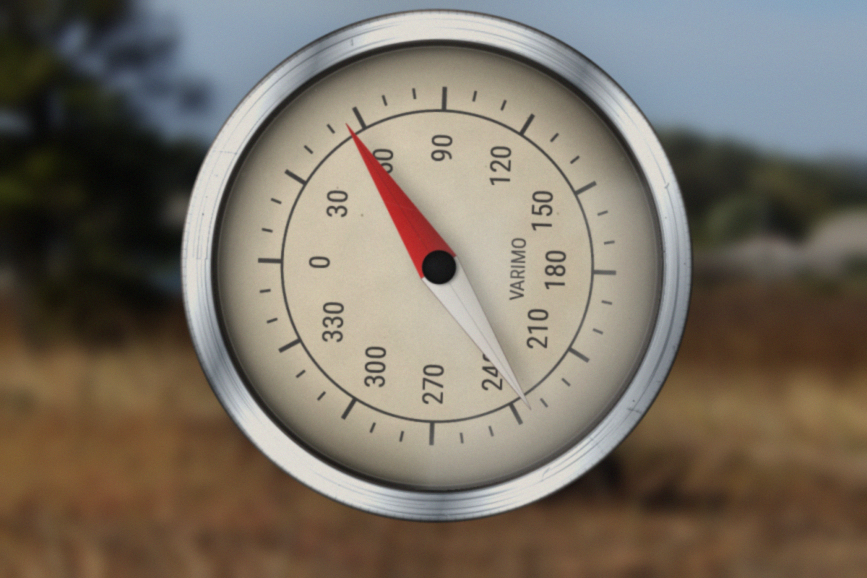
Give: 55,°
